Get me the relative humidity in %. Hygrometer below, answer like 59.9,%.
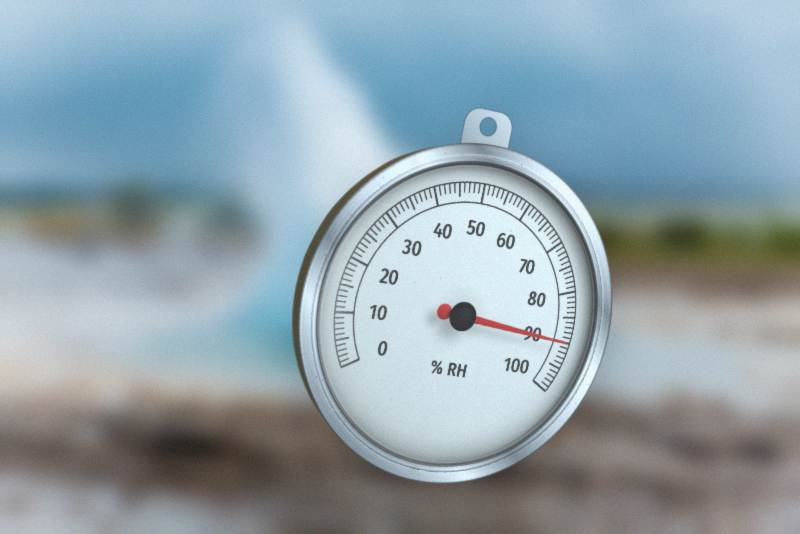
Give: 90,%
